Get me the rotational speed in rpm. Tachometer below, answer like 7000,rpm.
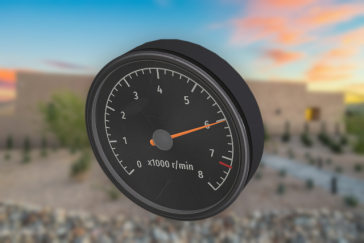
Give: 6000,rpm
